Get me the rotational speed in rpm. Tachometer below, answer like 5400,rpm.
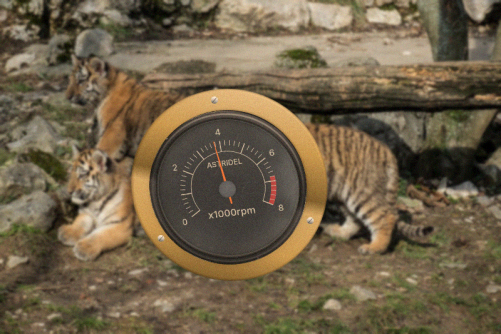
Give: 3800,rpm
